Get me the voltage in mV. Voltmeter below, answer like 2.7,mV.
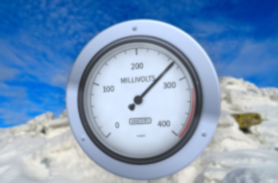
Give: 270,mV
